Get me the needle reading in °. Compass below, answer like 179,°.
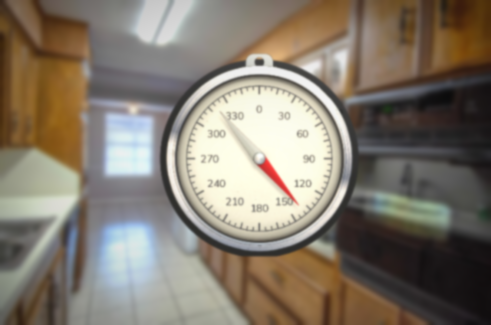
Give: 140,°
